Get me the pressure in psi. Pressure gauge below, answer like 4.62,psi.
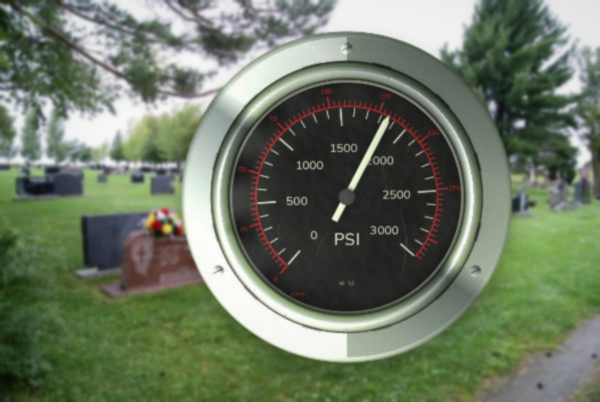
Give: 1850,psi
